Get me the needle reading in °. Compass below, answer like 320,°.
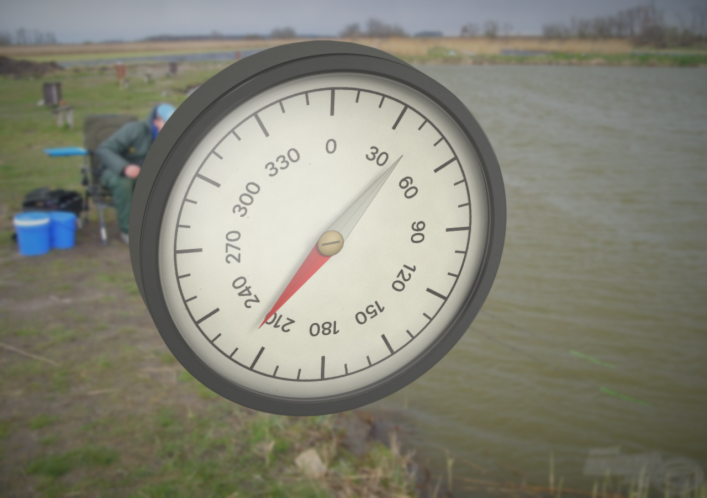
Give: 220,°
